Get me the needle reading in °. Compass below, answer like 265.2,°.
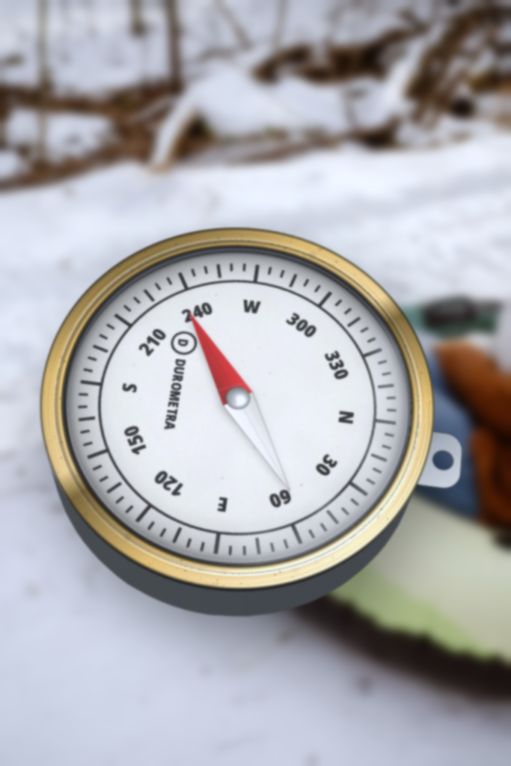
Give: 235,°
